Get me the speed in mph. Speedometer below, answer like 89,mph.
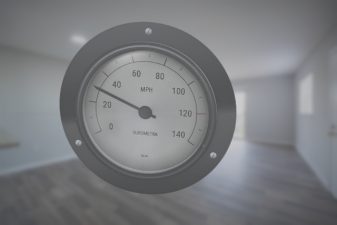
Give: 30,mph
